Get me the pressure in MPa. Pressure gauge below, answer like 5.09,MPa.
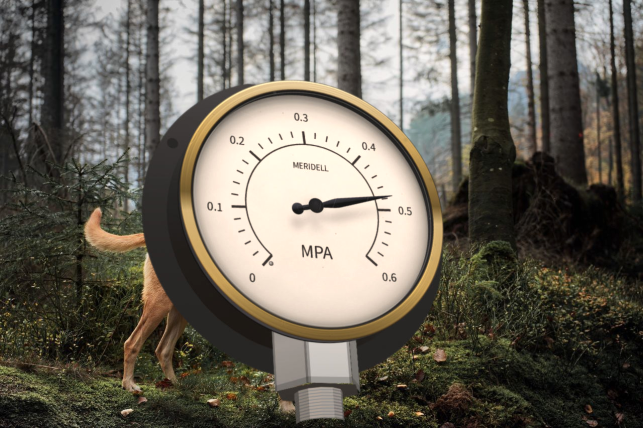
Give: 0.48,MPa
